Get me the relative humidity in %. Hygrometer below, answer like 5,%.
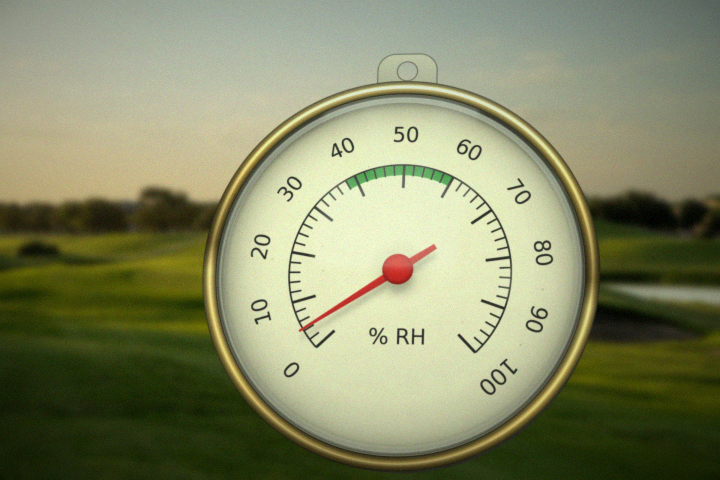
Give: 4,%
